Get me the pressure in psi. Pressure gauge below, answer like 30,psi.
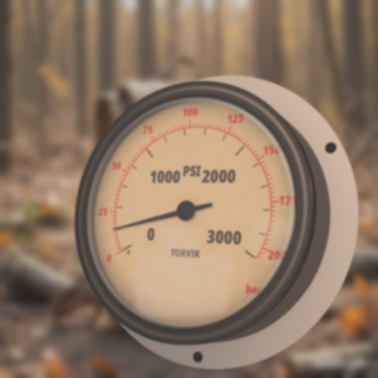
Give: 200,psi
